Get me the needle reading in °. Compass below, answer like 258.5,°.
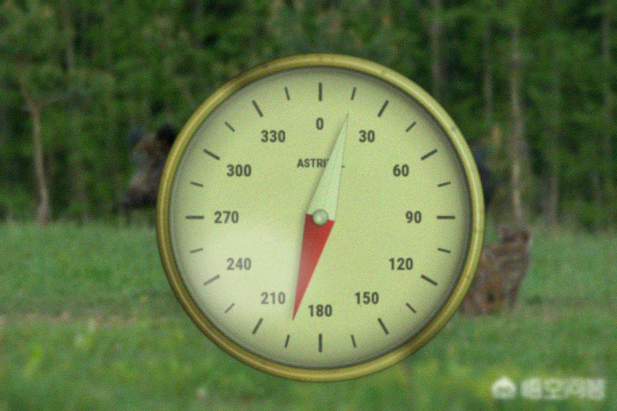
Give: 195,°
